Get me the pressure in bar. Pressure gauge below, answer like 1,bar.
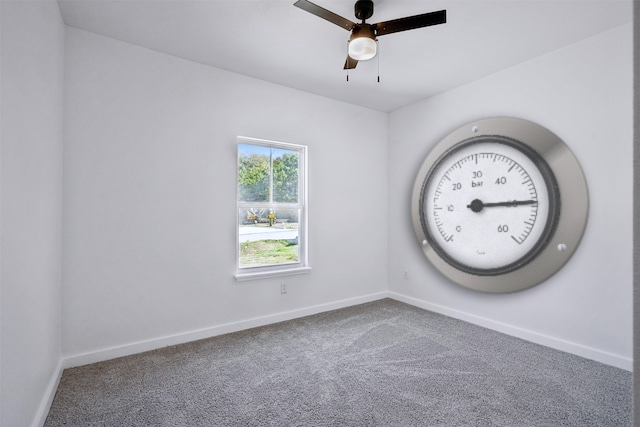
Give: 50,bar
